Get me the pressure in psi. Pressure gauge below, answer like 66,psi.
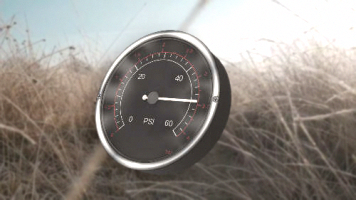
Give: 50,psi
